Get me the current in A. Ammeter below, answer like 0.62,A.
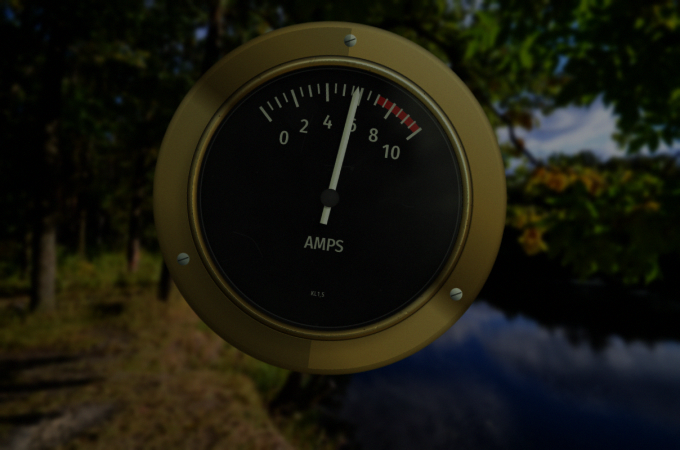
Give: 5.75,A
